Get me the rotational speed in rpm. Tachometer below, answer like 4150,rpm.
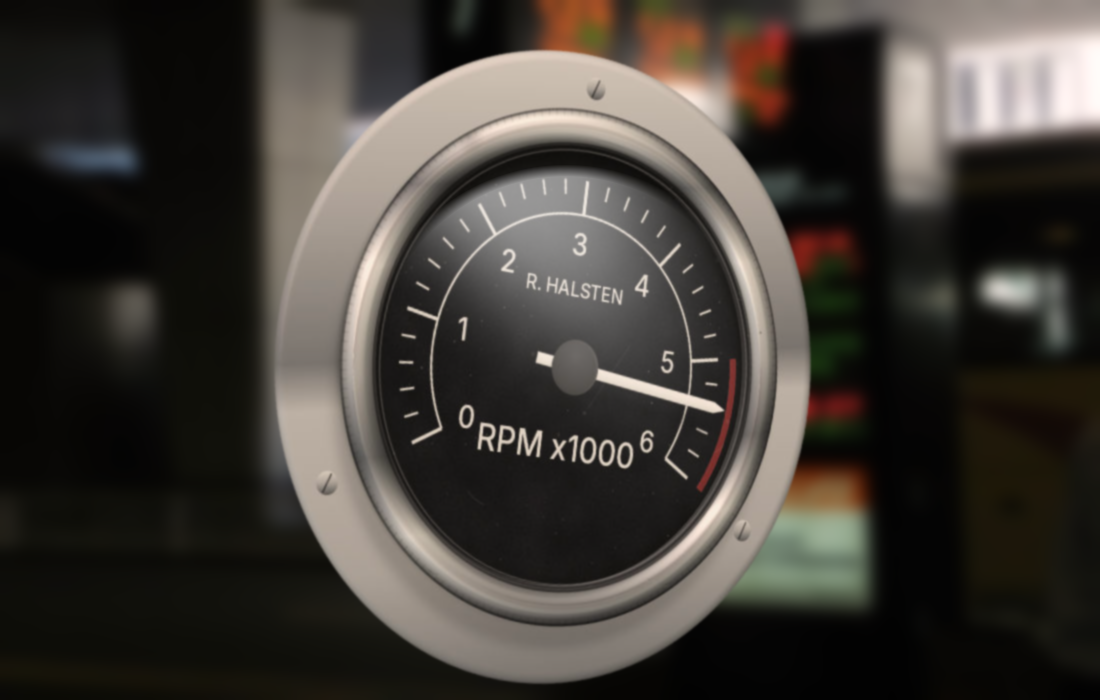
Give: 5400,rpm
